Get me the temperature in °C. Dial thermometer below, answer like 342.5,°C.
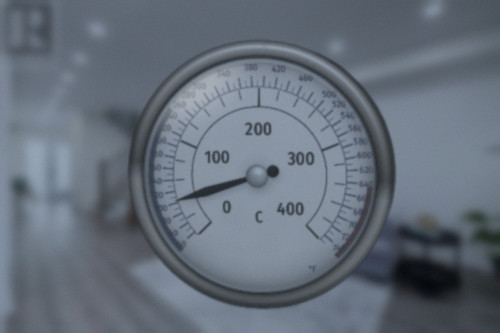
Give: 40,°C
